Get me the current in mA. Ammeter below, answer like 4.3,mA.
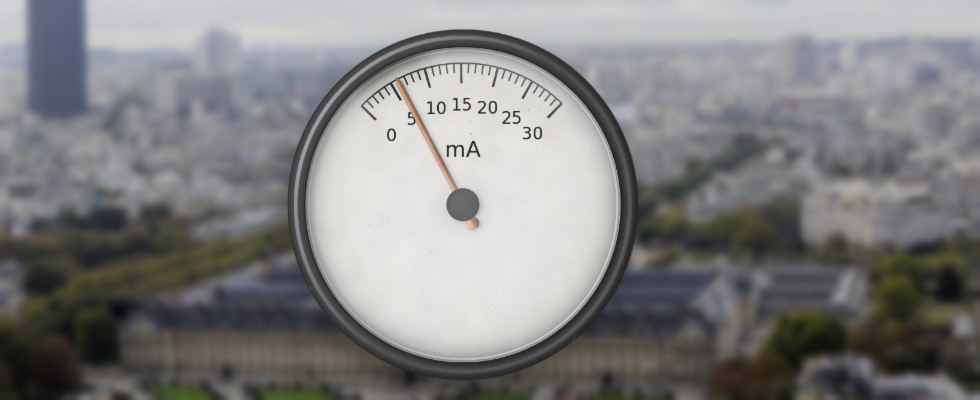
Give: 6,mA
